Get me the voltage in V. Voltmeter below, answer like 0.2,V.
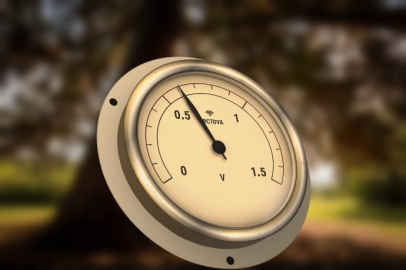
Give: 0.6,V
